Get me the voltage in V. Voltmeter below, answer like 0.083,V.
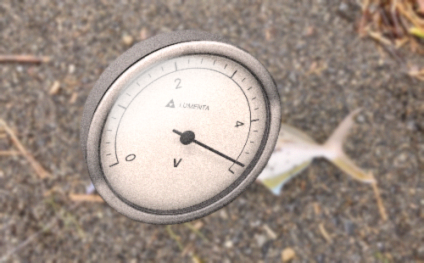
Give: 4.8,V
